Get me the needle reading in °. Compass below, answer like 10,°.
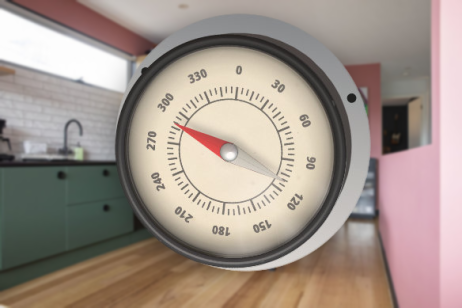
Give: 290,°
